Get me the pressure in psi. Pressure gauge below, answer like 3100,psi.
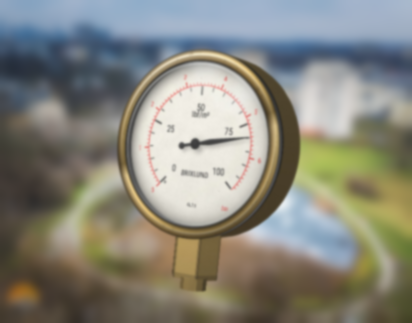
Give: 80,psi
